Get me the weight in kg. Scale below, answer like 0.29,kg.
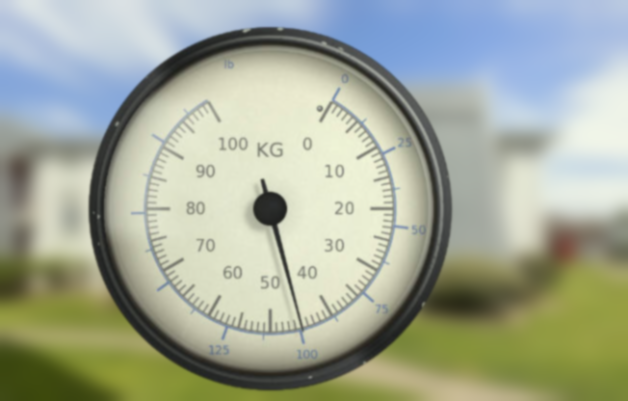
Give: 45,kg
